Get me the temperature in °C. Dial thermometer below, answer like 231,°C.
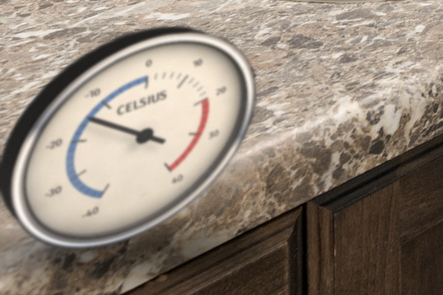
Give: -14,°C
